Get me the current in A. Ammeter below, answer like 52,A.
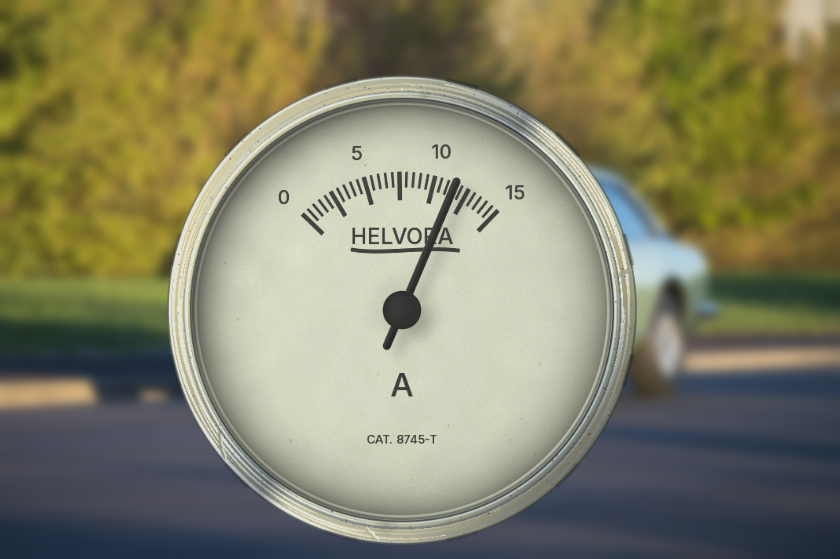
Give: 11.5,A
